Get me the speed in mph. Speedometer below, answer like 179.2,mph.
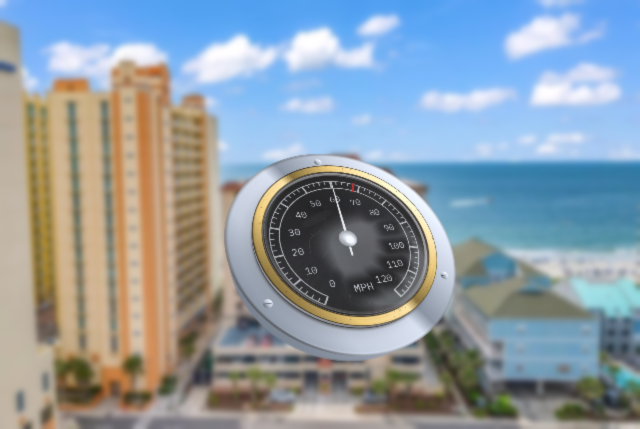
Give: 60,mph
